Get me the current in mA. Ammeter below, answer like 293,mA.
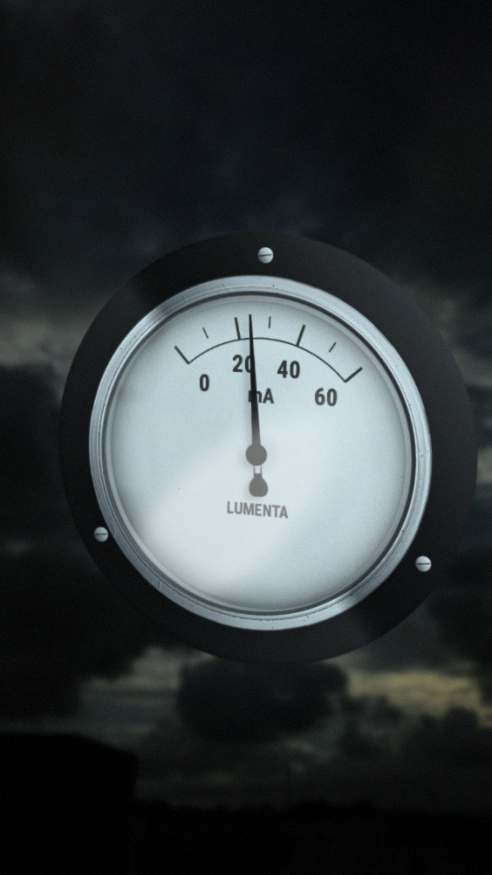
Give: 25,mA
